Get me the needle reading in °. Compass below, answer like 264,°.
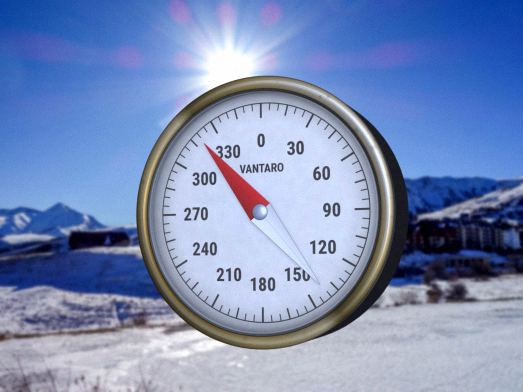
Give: 320,°
